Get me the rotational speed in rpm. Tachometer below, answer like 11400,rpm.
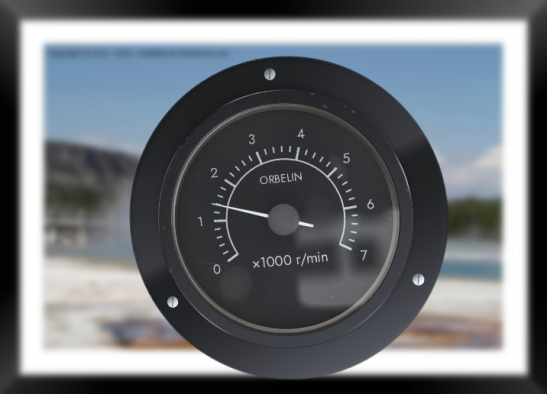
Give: 1400,rpm
